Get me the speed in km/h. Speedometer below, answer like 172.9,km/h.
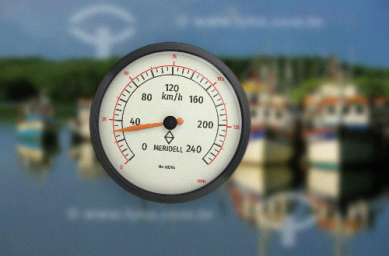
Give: 30,km/h
